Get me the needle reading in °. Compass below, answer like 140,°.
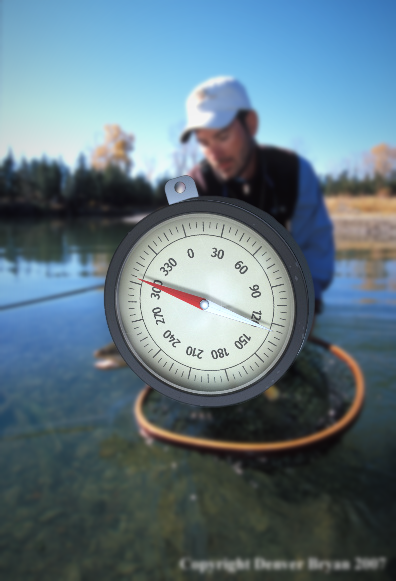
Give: 305,°
